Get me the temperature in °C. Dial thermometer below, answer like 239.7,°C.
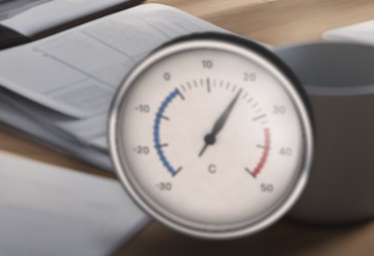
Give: 20,°C
